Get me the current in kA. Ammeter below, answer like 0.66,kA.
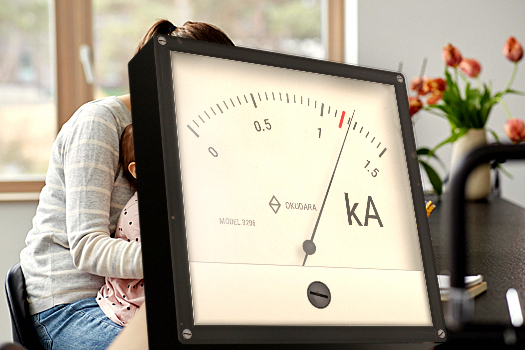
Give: 1.2,kA
